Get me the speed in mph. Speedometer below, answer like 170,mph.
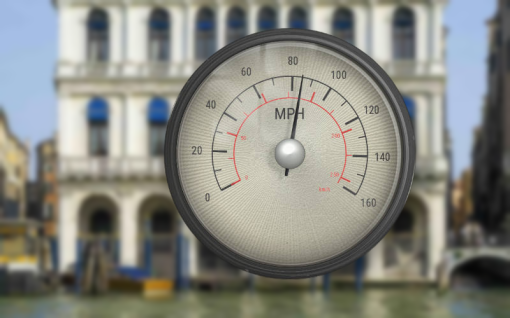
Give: 85,mph
